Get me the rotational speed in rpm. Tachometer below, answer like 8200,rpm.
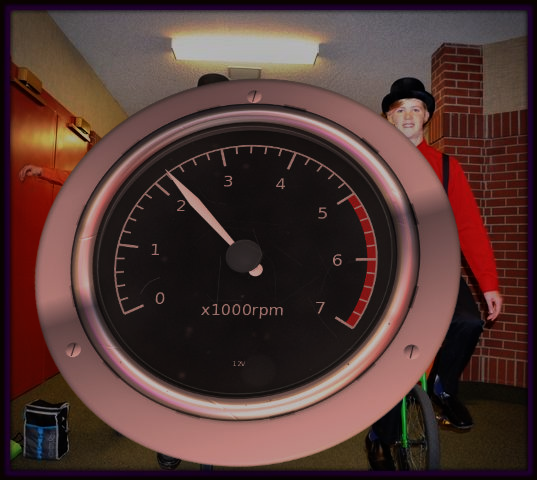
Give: 2200,rpm
